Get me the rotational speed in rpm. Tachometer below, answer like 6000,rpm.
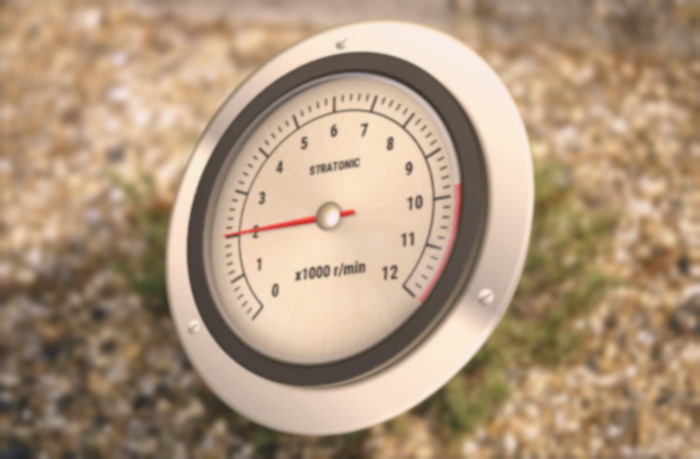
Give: 2000,rpm
